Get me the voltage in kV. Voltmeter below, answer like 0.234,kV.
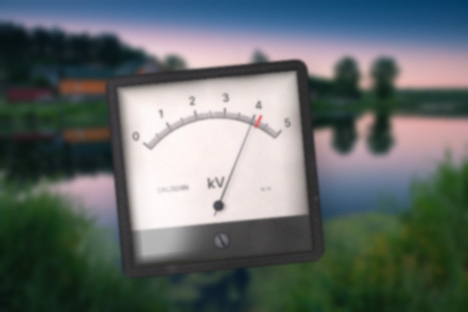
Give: 4,kV
